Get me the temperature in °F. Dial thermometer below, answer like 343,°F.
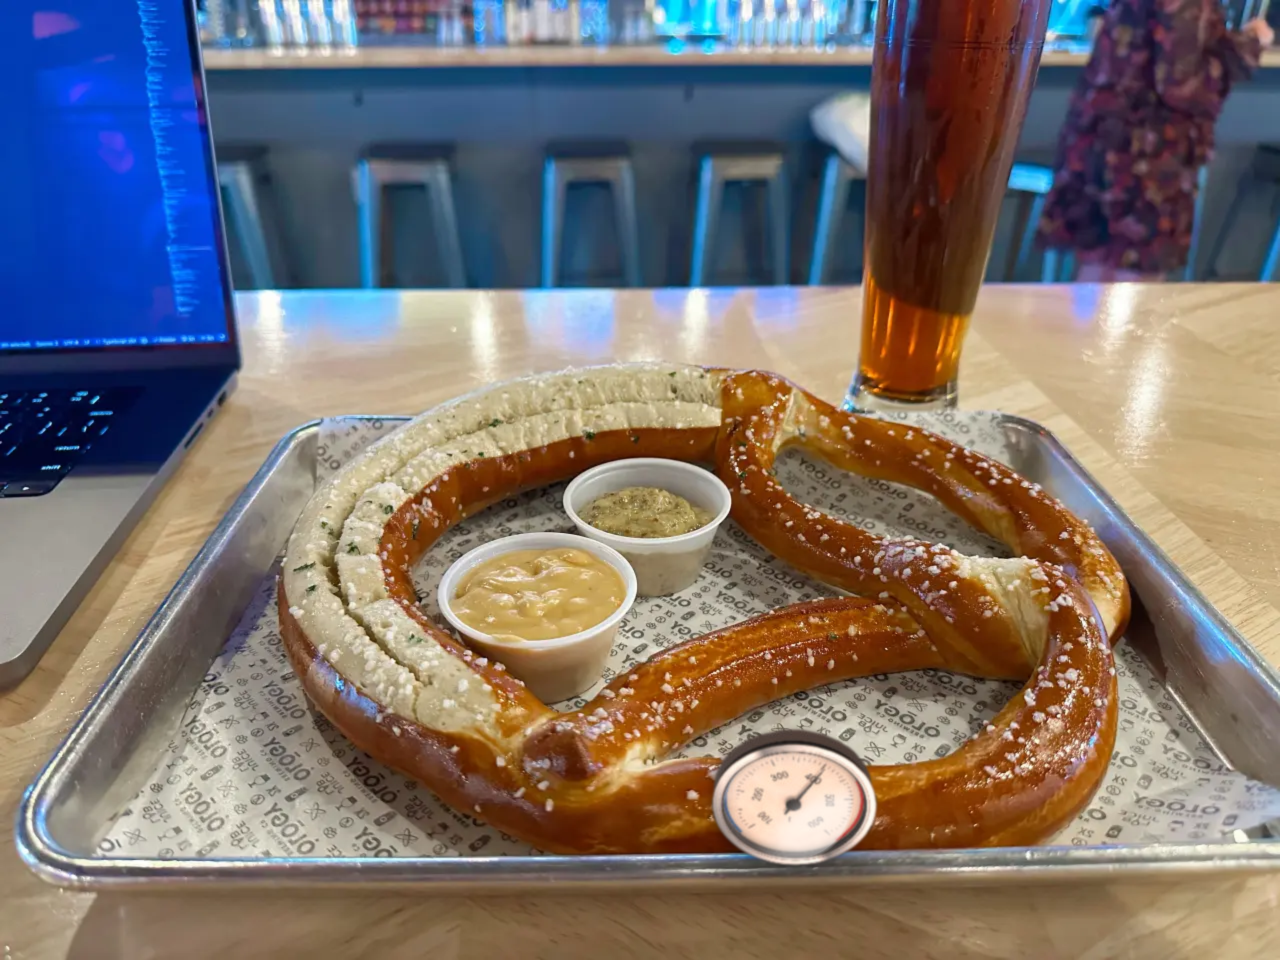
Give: 400,°F
